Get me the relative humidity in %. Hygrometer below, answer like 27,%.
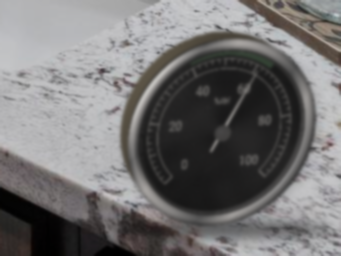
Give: 60,%
